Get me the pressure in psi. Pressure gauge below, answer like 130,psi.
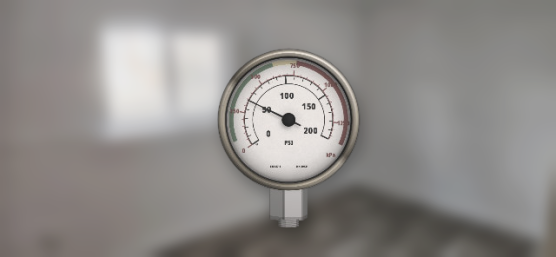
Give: 50,psi
